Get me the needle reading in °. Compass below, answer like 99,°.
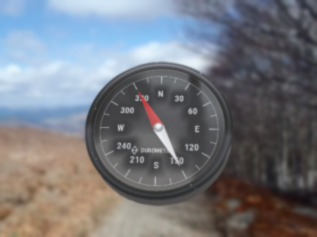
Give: 330,°
